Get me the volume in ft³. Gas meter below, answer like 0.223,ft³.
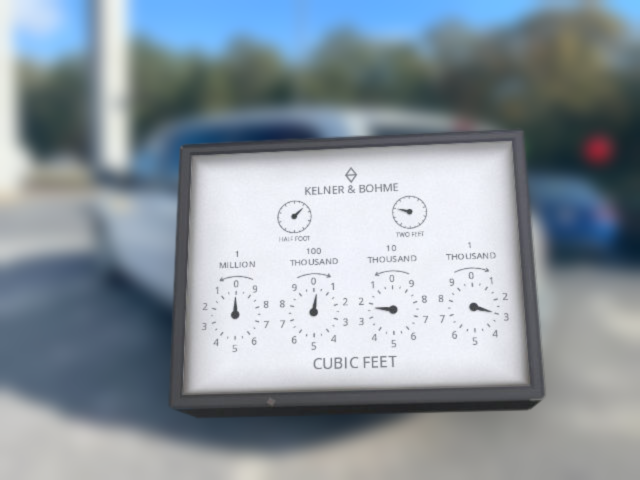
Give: 2300,ft³
